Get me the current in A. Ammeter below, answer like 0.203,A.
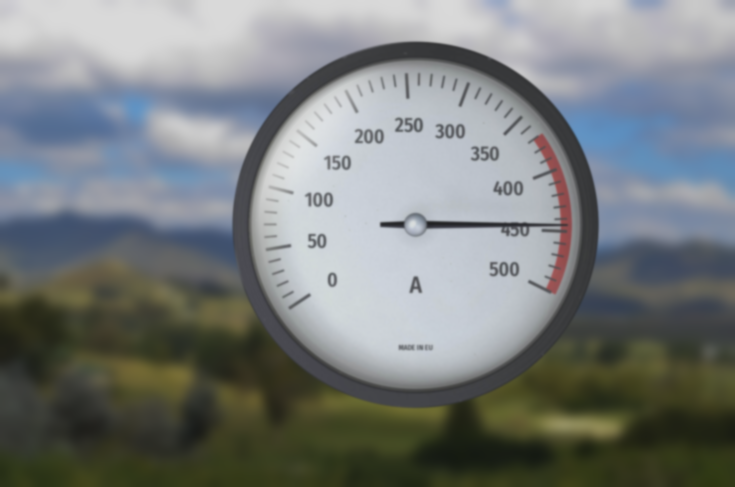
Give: 445,A
